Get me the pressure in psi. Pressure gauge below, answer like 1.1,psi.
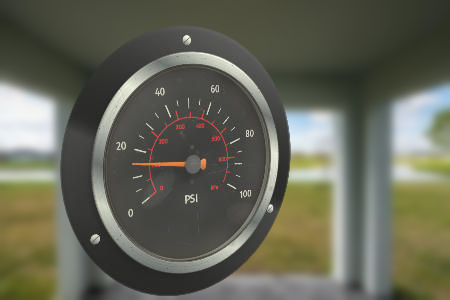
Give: 15,psi
